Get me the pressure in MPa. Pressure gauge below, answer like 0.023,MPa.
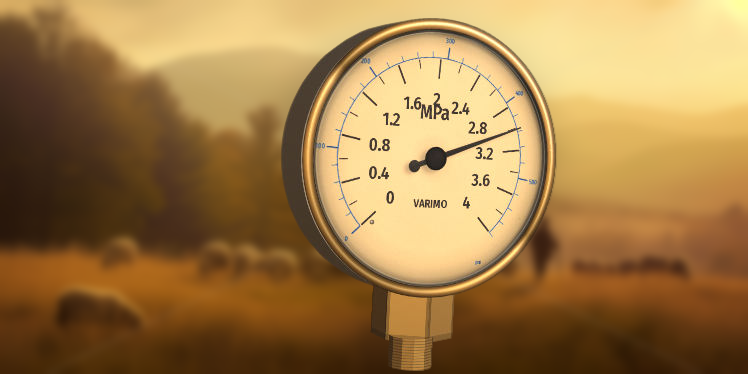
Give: 3,MPa
